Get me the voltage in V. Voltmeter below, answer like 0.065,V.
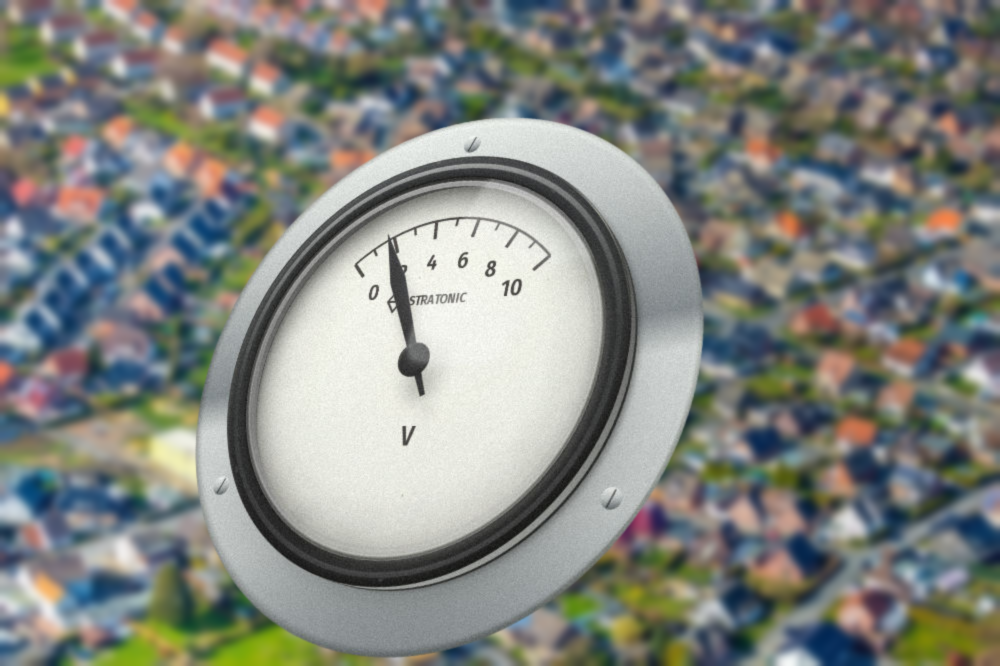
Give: 2,V
